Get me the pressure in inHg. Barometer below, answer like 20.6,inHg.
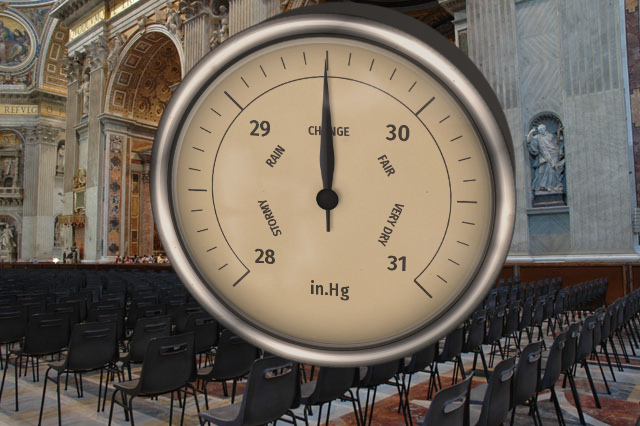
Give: 29.5,inHg
